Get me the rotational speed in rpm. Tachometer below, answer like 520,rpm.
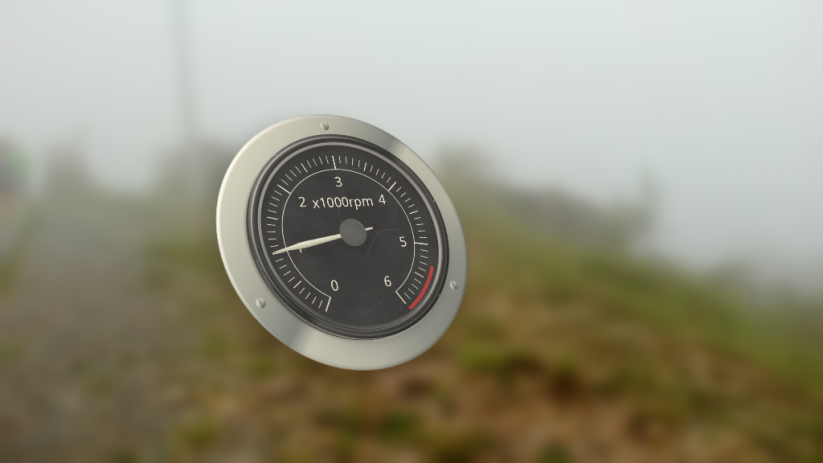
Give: 1000,rpm
